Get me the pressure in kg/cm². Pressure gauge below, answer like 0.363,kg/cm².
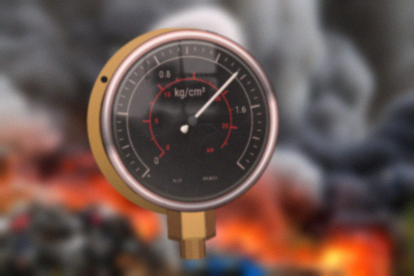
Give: 1.35,kg/cm²
